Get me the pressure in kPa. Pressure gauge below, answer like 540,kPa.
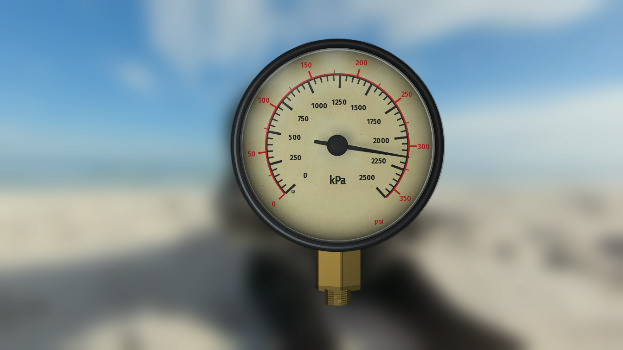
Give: 2150,kPa
